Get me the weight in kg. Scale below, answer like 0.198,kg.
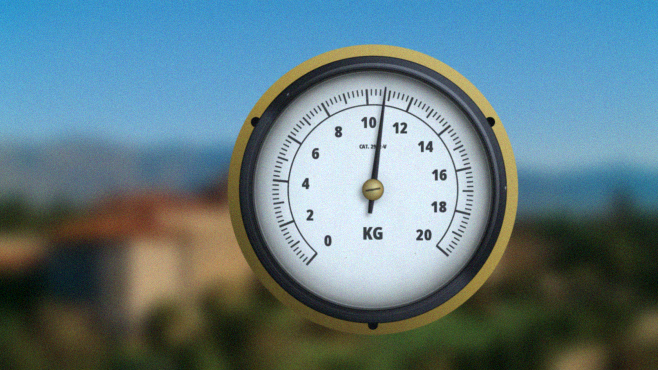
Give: 10.8,kg
